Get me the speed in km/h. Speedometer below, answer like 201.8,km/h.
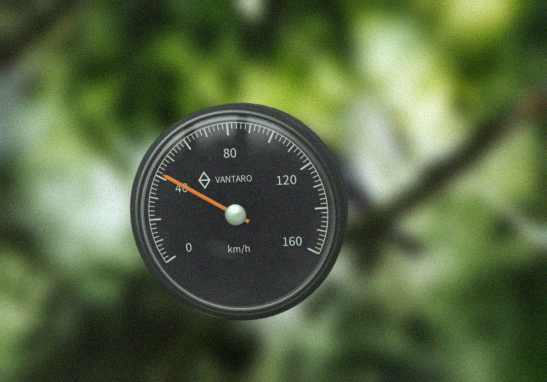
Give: 42,km/h
